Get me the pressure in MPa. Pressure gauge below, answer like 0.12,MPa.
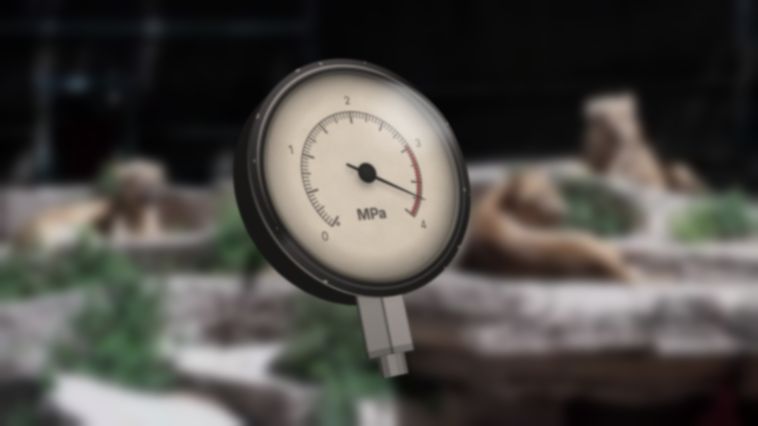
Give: 3.75,MPa
